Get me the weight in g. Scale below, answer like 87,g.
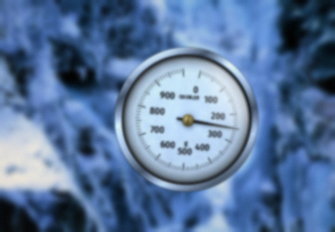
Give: 250,g
